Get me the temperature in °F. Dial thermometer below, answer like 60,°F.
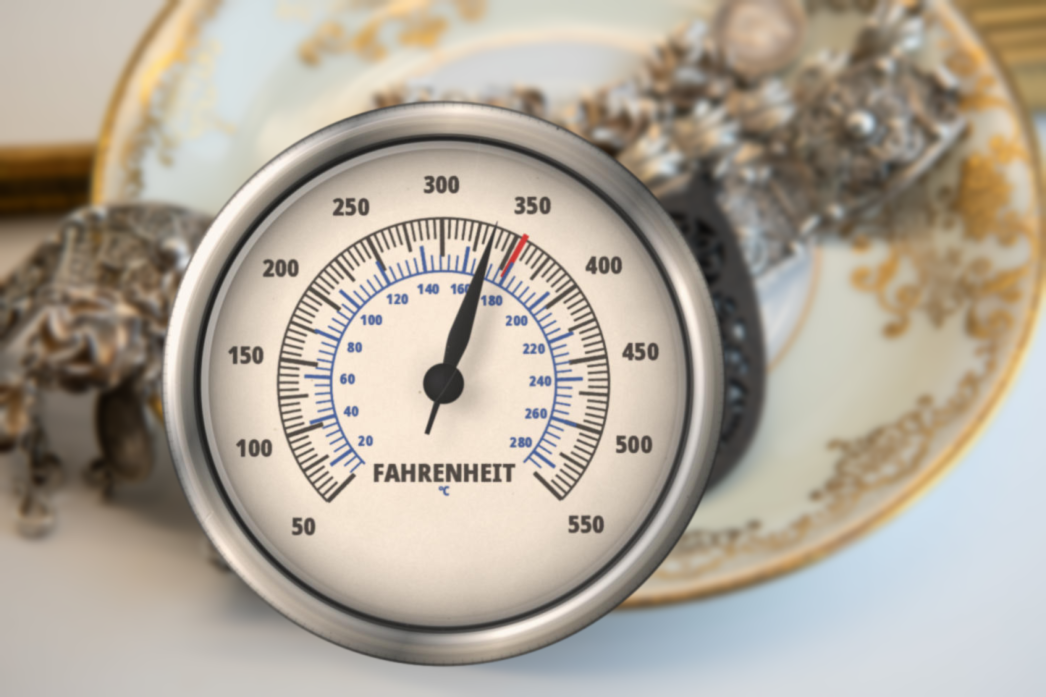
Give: 335,°F
